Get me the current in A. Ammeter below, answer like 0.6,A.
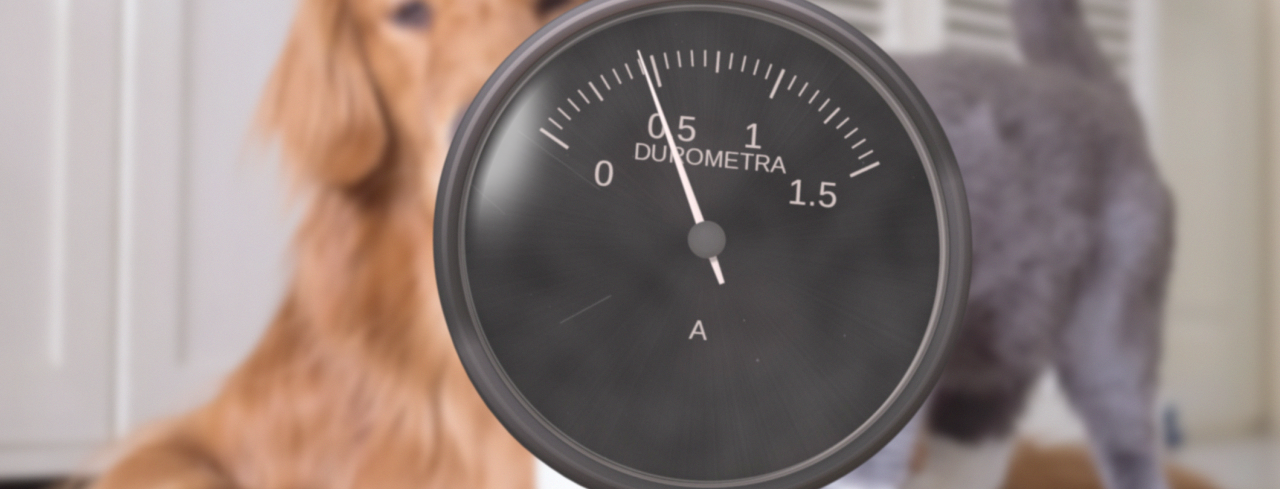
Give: 0.45,A
